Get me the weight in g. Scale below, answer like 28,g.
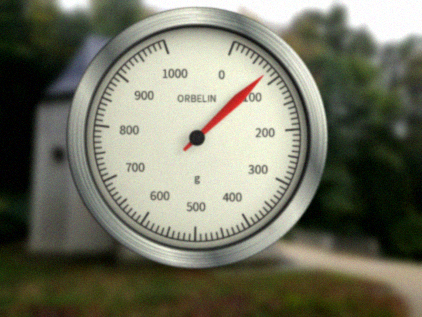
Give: 80,g
